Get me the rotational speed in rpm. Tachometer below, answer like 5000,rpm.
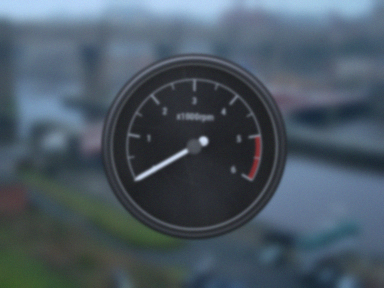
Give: 0,rpm
